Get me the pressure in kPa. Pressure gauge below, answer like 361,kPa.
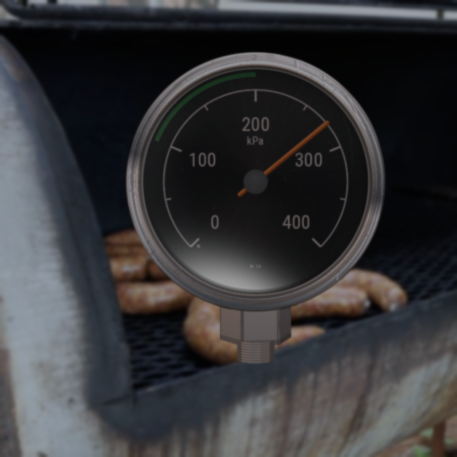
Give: 275,kPa
